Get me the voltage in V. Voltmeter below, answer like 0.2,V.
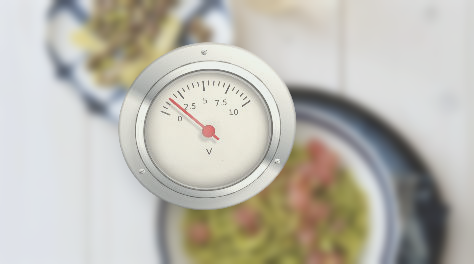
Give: 1.5,V
